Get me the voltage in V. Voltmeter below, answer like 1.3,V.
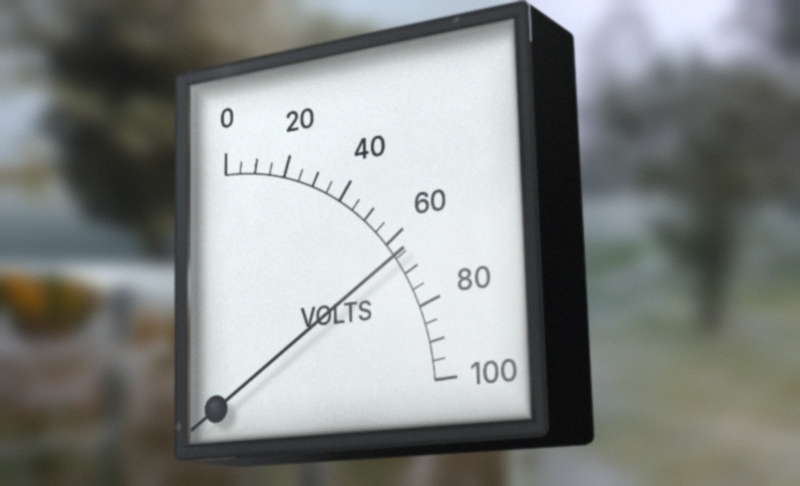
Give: 65,V
